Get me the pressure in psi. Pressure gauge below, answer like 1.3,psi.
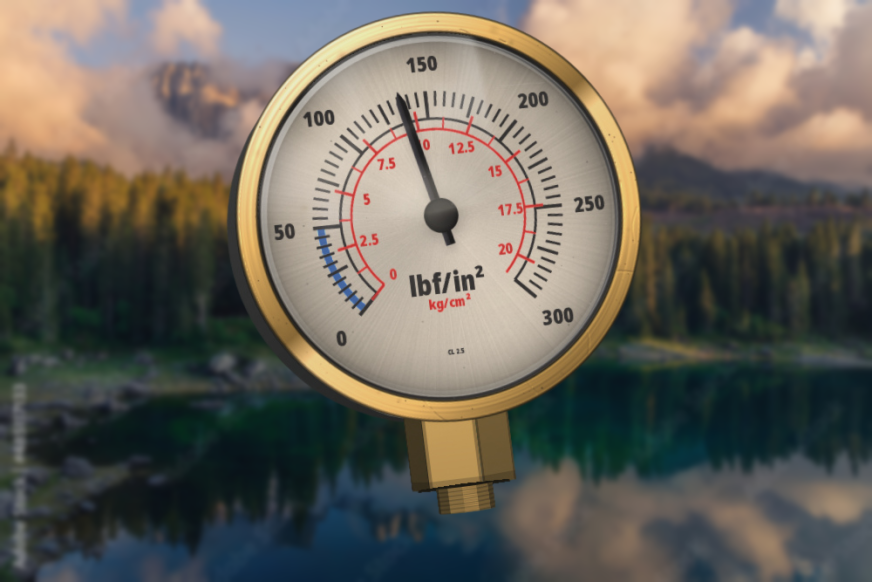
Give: 135,psi
